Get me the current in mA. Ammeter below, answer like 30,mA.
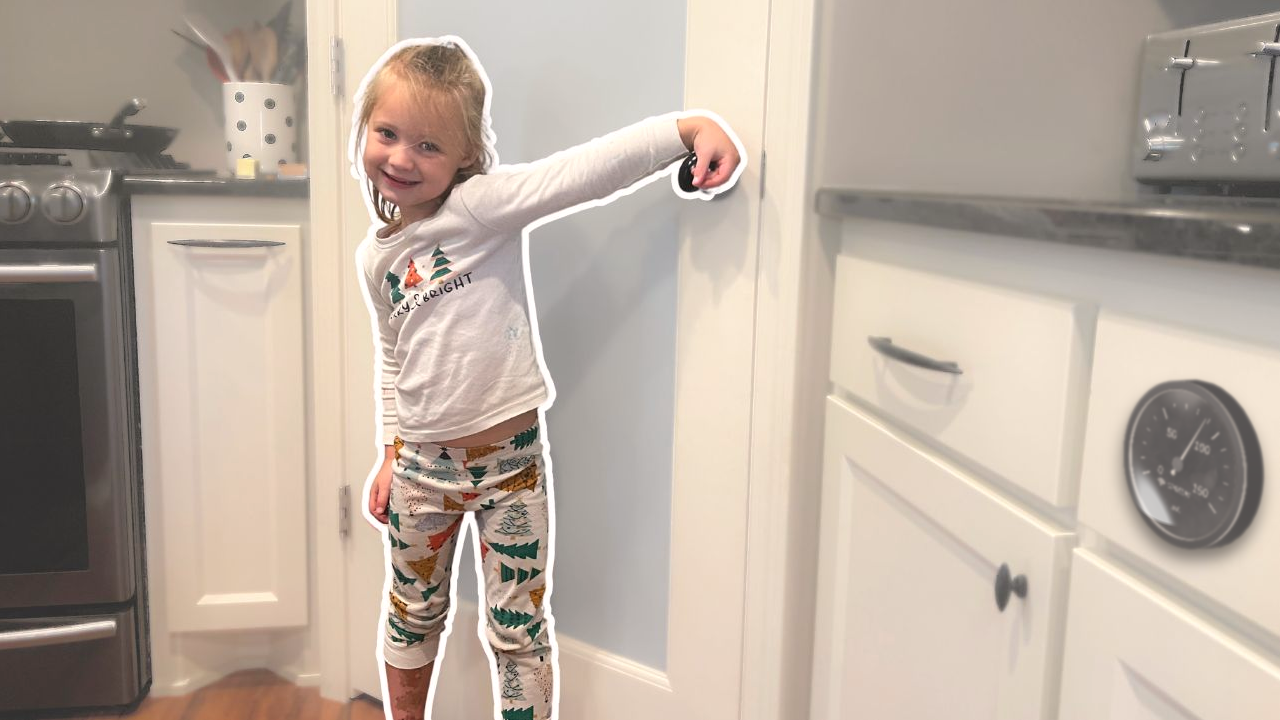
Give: 90,mA
